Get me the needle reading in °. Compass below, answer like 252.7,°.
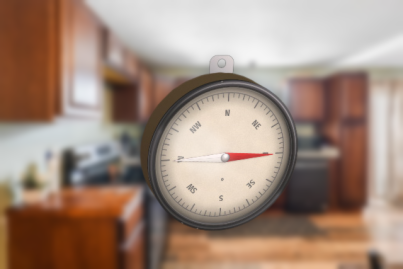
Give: 90,°
